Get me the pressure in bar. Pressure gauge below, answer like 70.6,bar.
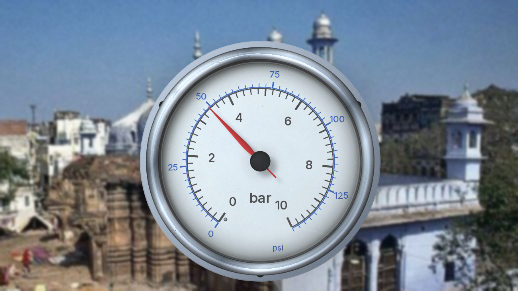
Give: 3.4,bar
